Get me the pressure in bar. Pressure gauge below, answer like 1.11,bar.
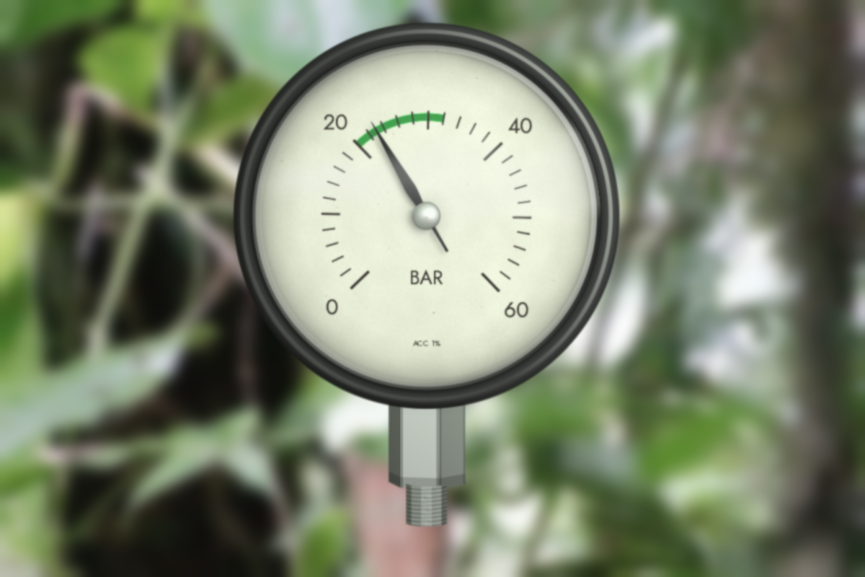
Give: 23,bar
